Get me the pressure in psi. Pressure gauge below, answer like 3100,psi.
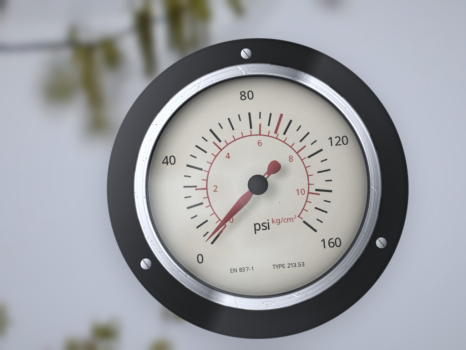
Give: 2.5,psi
